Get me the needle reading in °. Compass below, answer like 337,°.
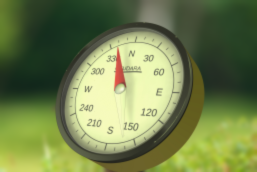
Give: 340,°
